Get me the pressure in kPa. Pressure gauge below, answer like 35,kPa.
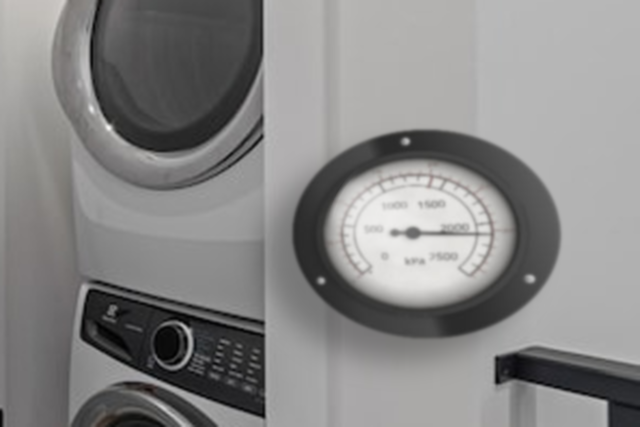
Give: 2100,kPa
